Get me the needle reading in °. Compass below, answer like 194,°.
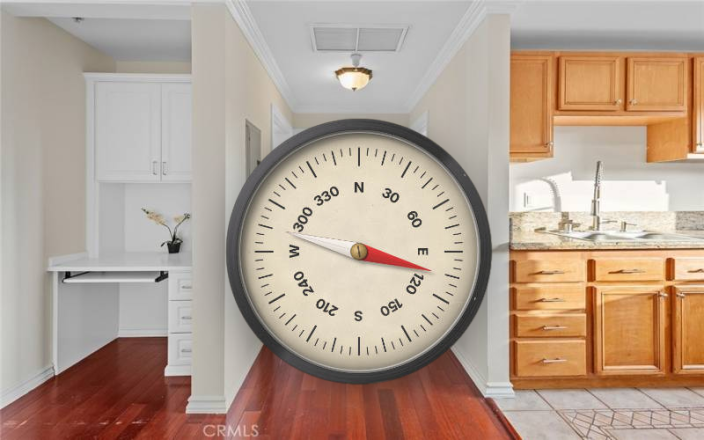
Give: 105,°
